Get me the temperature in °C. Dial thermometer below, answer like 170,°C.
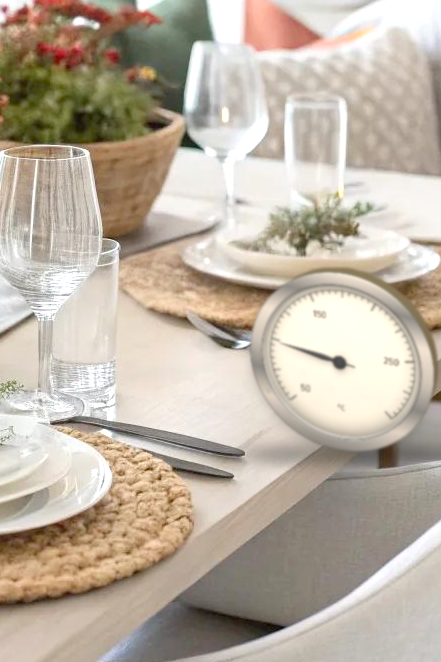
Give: 100,°C
